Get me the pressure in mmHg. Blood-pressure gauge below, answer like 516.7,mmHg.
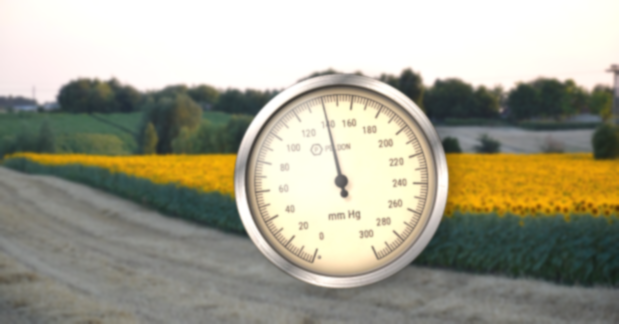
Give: 140,mmHg
